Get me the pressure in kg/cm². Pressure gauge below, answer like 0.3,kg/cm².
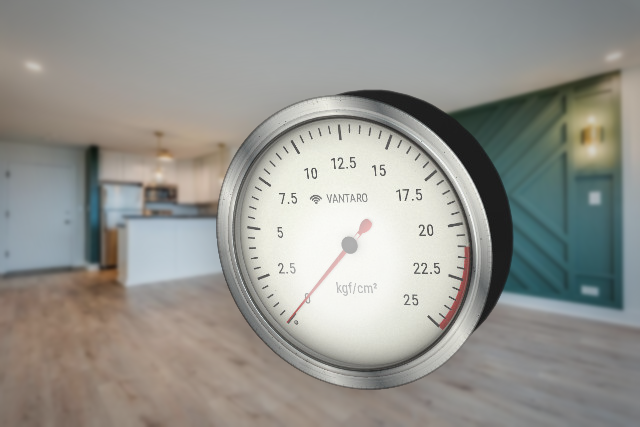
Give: 0,kg/cm²
